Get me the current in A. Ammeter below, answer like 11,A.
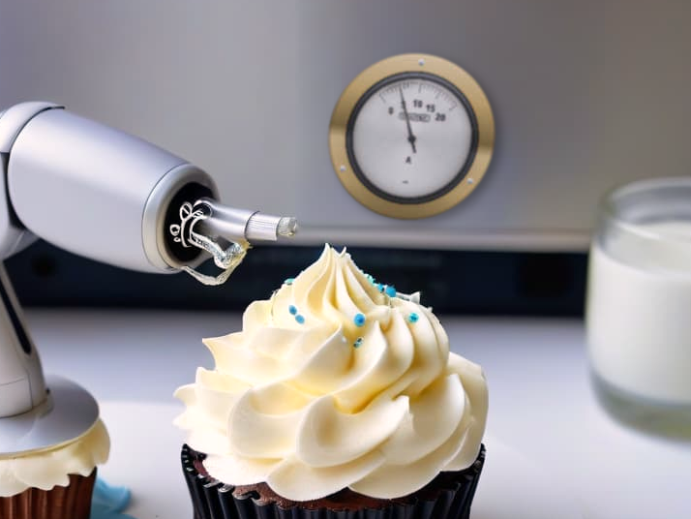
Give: 5,A
